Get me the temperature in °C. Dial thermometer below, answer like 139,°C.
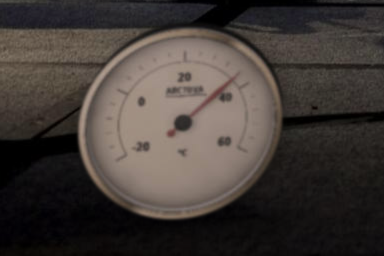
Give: 36,°C
